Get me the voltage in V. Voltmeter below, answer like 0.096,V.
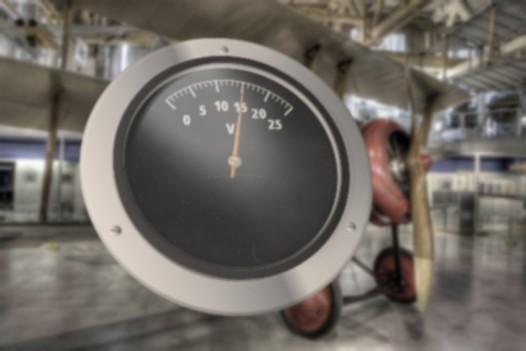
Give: 15,V
